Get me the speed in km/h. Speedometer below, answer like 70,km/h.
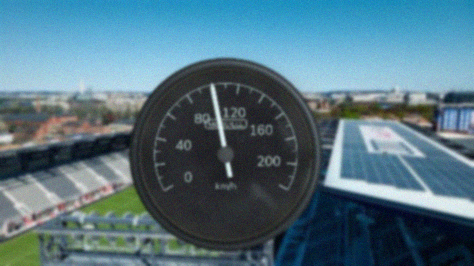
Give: 100,km/h
